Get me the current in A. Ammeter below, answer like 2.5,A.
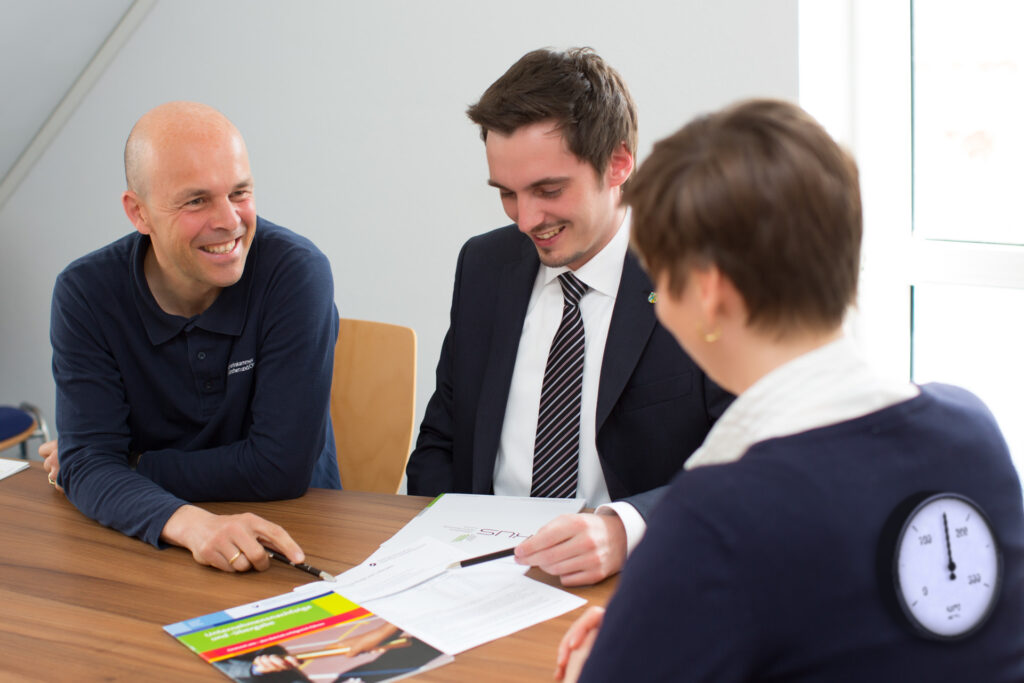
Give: 150,A
